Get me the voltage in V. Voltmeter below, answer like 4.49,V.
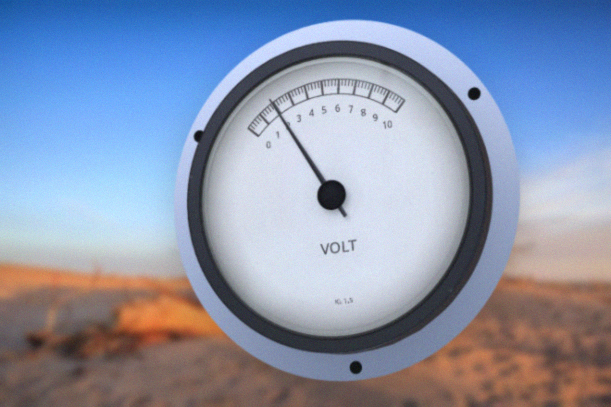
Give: 2,V
